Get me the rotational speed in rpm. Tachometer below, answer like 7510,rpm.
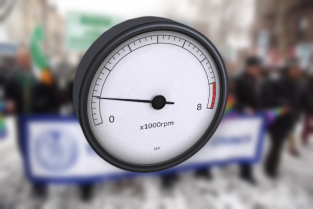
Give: 1000,rpm
